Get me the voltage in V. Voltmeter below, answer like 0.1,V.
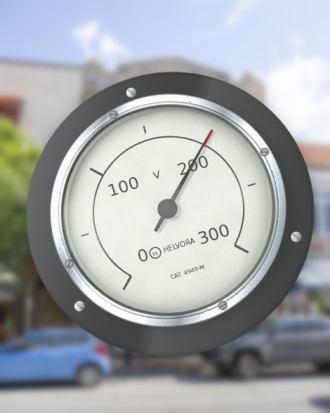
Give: 200,V
